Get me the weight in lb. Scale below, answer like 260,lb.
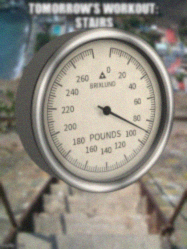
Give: 90,lb
